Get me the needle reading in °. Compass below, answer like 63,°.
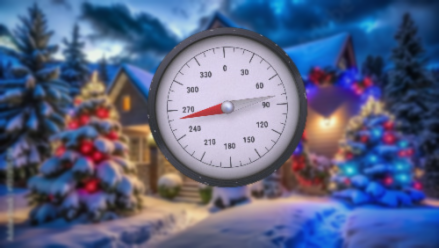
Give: 260,°
